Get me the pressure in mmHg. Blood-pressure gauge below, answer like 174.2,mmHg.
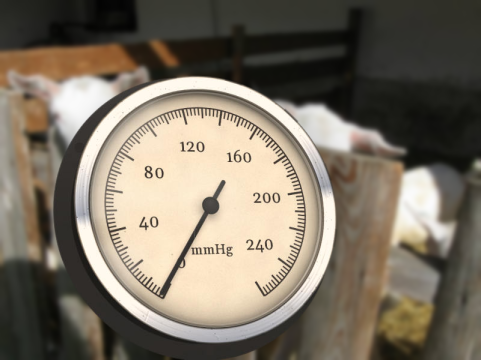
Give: 2,mmHg
